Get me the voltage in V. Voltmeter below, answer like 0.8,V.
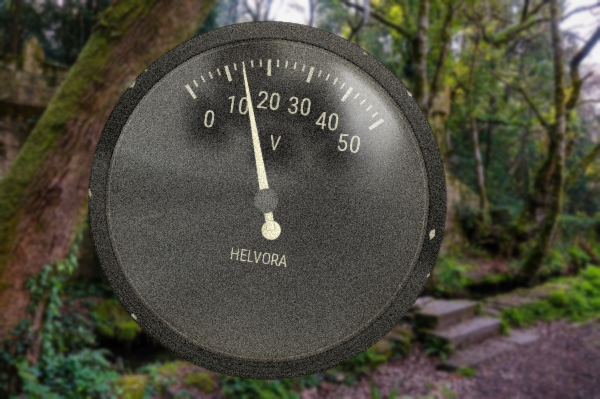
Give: 14,V
